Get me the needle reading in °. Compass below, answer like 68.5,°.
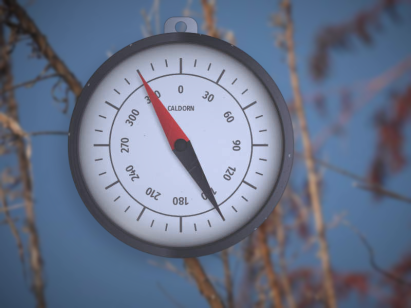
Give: 330,°
